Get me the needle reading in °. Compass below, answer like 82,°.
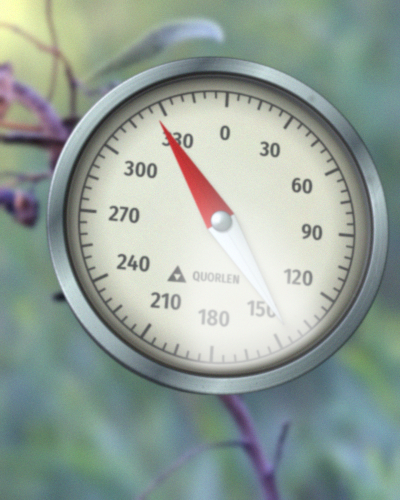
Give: 325,°
